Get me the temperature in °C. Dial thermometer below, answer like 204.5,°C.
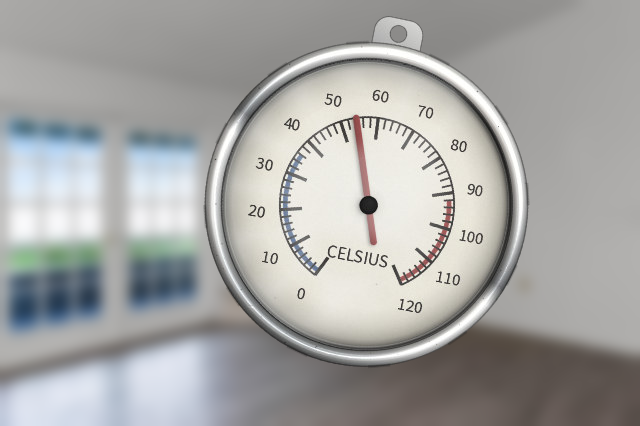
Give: 54,°C
